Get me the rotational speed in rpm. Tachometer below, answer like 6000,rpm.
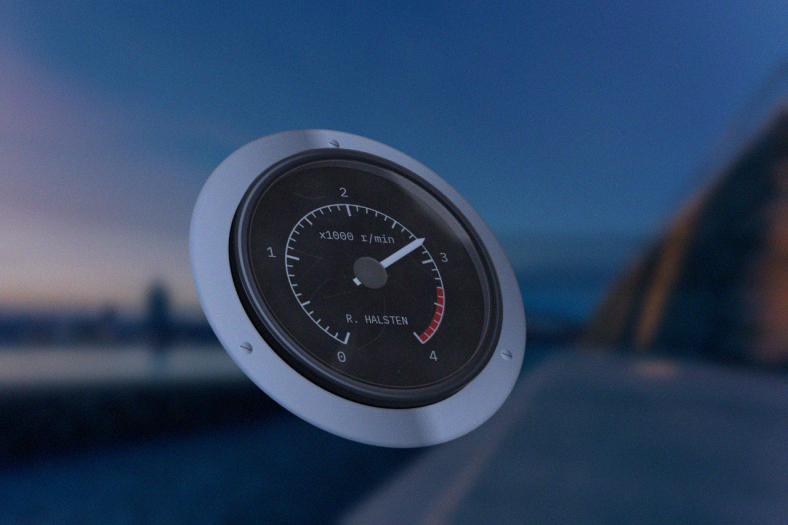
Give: 2800,rpm
